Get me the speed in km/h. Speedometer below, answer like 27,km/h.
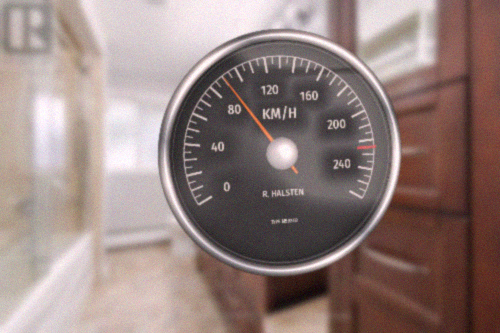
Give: 90,km/h
